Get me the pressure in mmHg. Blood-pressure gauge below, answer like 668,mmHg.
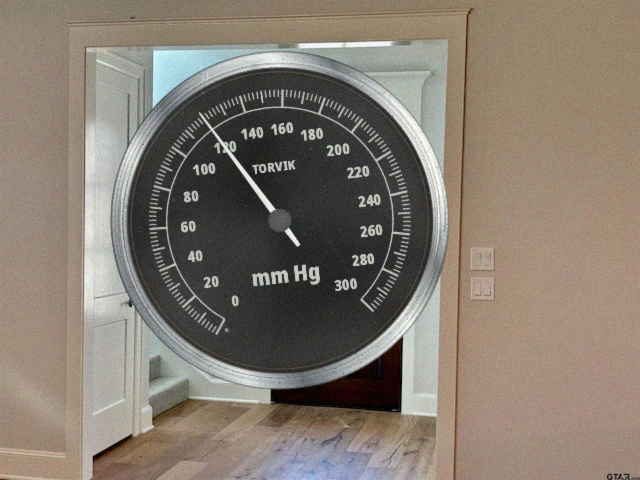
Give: 120,mmHg
